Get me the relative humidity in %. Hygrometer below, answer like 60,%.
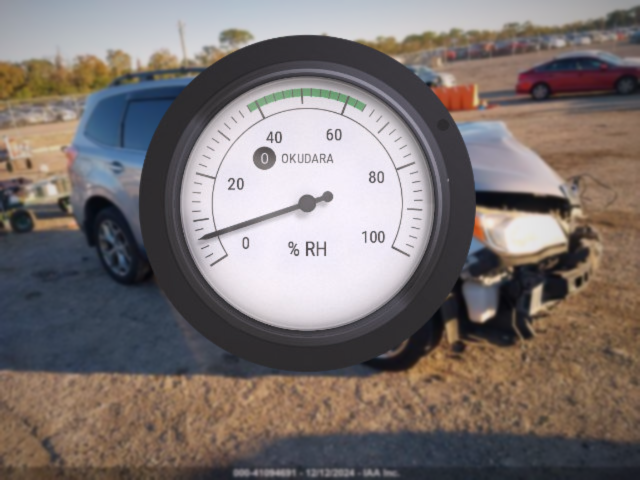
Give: 6,%
